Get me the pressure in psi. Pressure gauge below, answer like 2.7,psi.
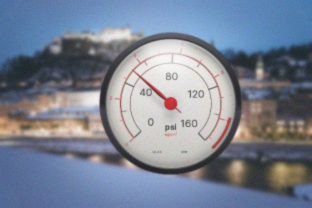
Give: 50,psi
